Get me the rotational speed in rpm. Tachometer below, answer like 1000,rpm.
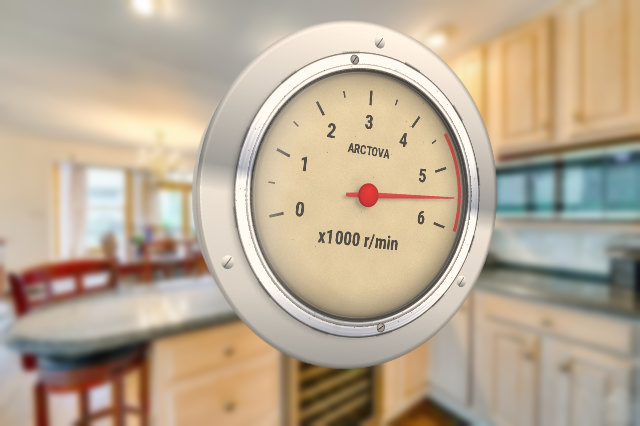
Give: 5500,rpm
